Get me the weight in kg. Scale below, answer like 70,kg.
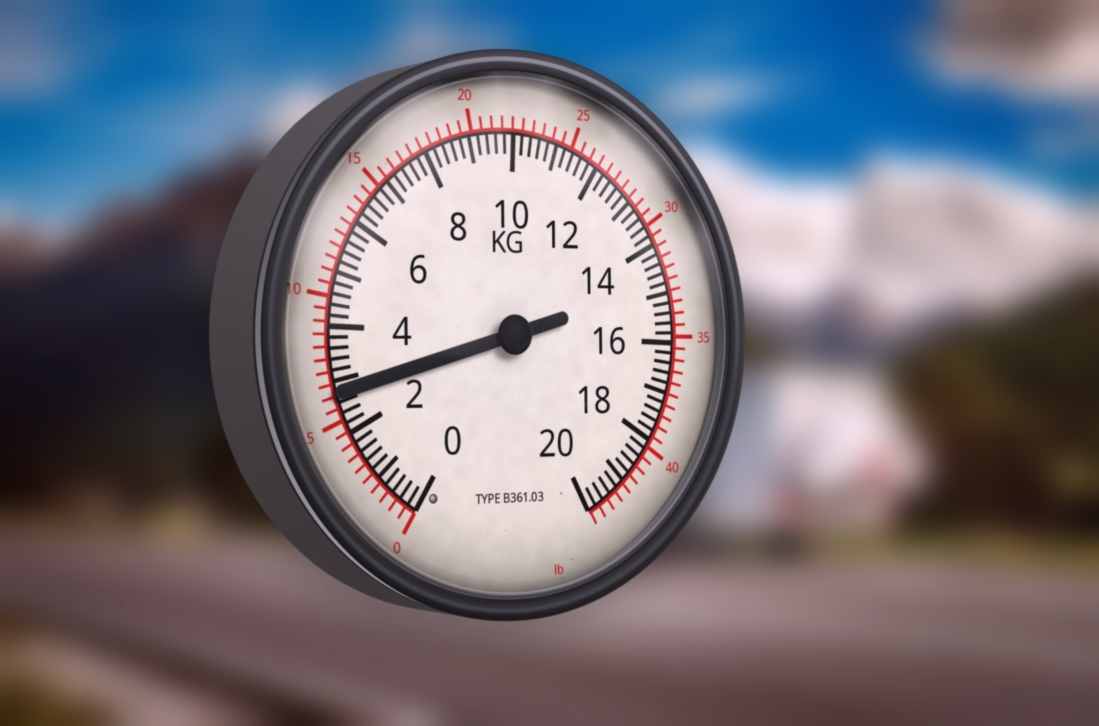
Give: 2.8,kg
